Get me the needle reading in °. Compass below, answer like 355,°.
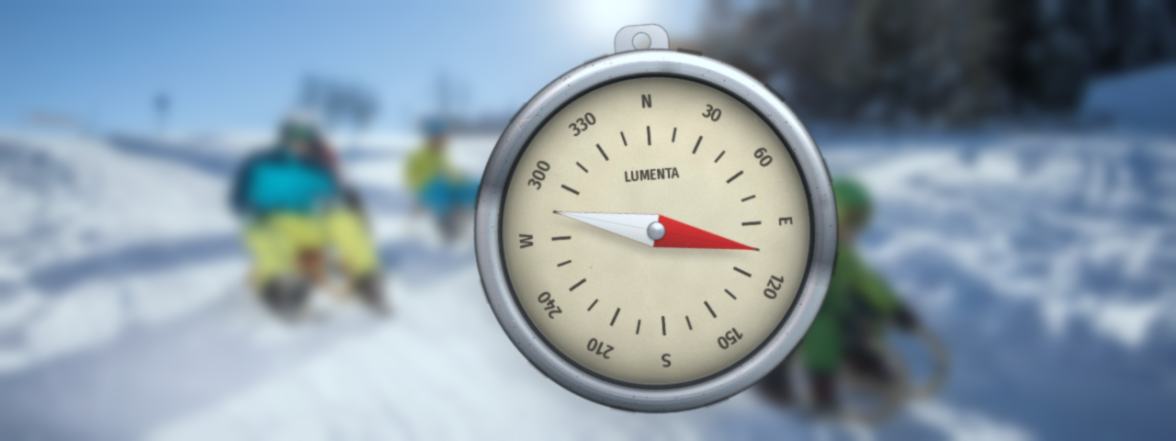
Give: 105,°
